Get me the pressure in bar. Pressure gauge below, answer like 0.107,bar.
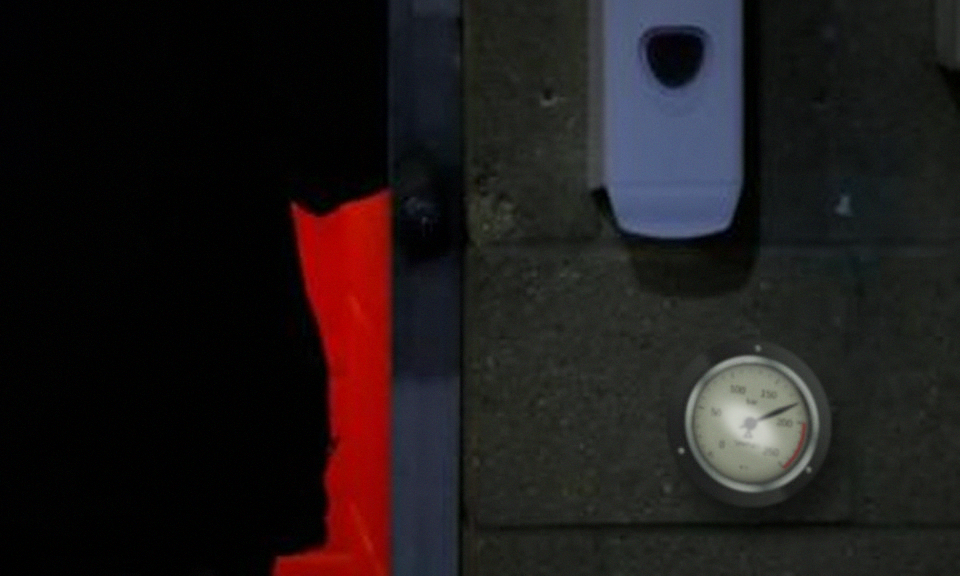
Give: 180,bar
